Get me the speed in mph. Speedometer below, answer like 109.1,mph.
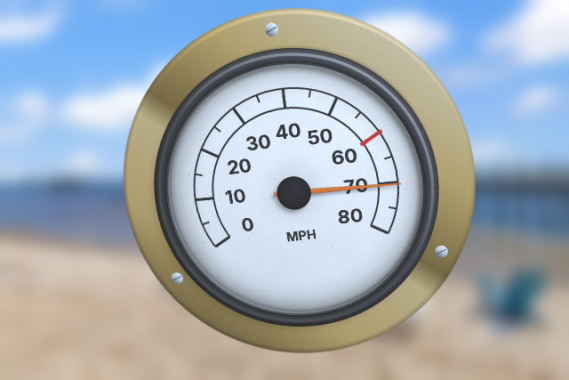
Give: 70,mph
